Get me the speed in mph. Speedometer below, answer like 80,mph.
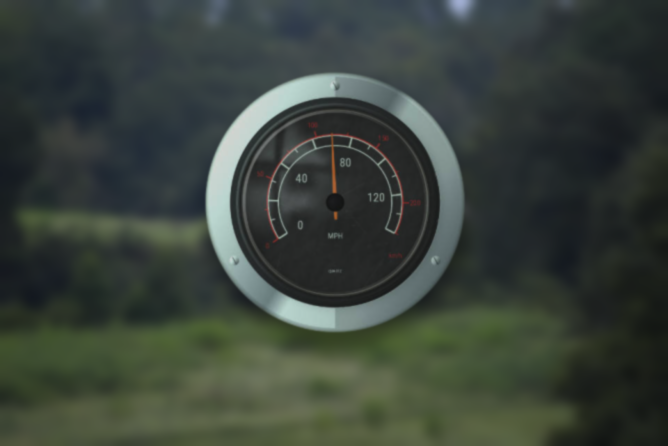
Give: 70,mph
